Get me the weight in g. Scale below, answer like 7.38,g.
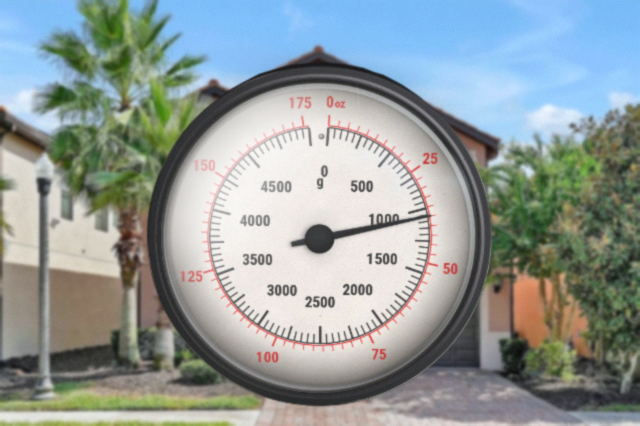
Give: 1050,g
